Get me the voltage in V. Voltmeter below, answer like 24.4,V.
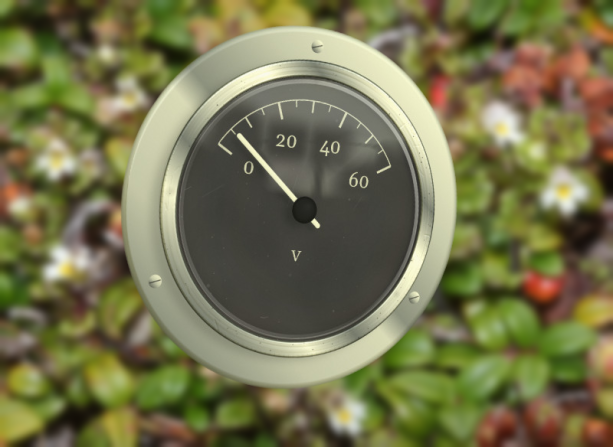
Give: 5,V
